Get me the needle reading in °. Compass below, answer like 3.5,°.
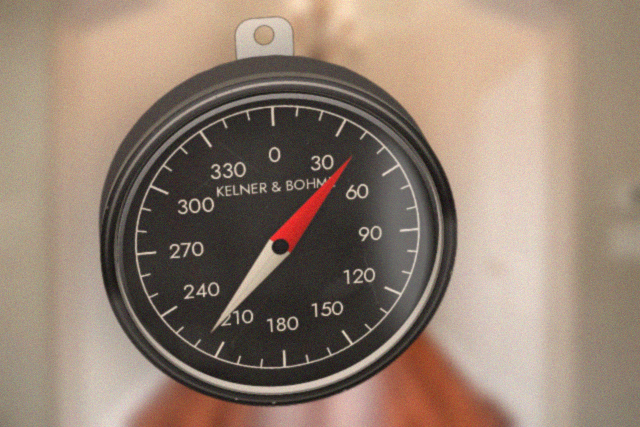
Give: 40,°
